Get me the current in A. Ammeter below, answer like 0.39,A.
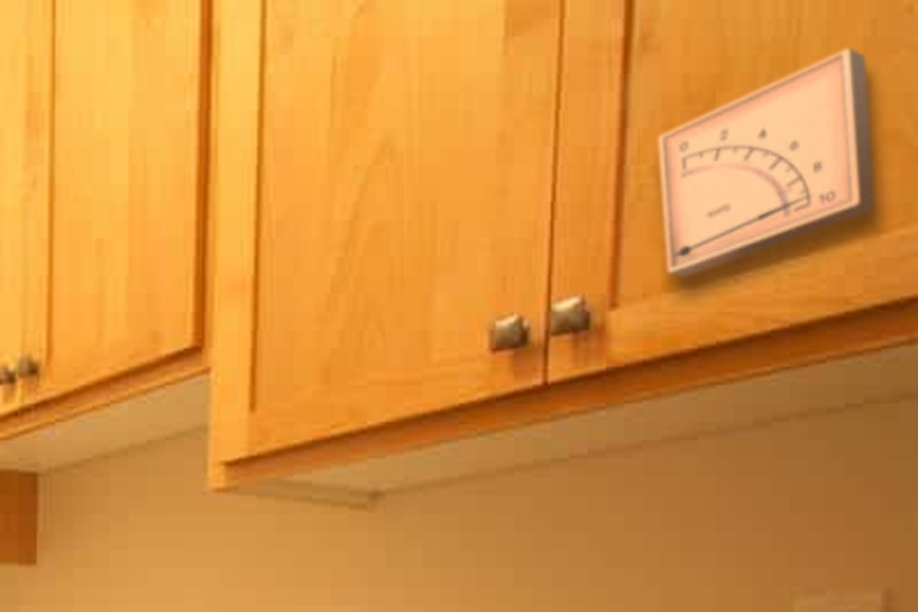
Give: 9.5,A
